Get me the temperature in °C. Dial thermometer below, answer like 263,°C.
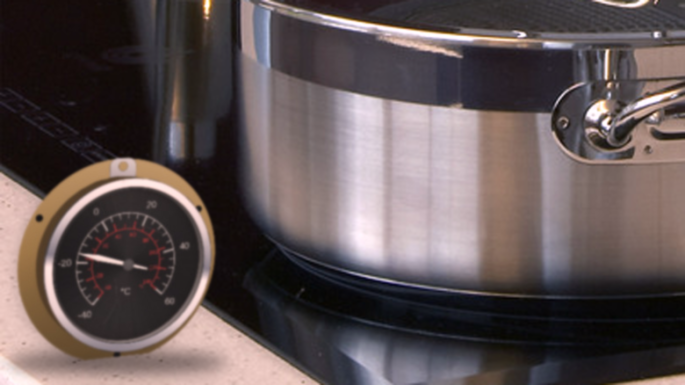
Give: -16,°C
